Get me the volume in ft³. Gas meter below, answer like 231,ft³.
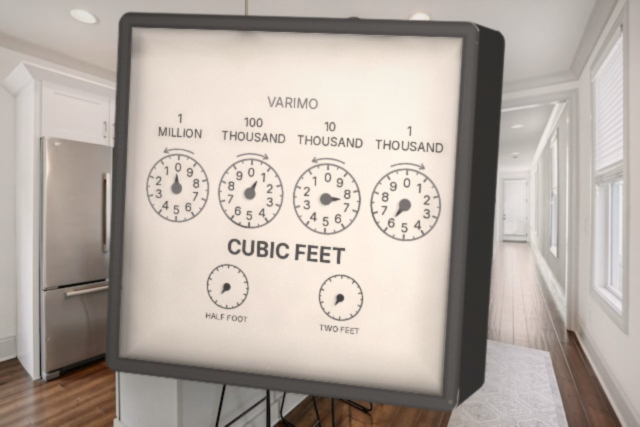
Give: 7600,ft³
